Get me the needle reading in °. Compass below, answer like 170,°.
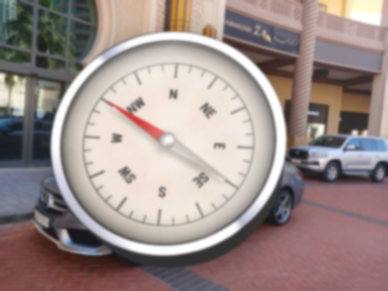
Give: 300,°
